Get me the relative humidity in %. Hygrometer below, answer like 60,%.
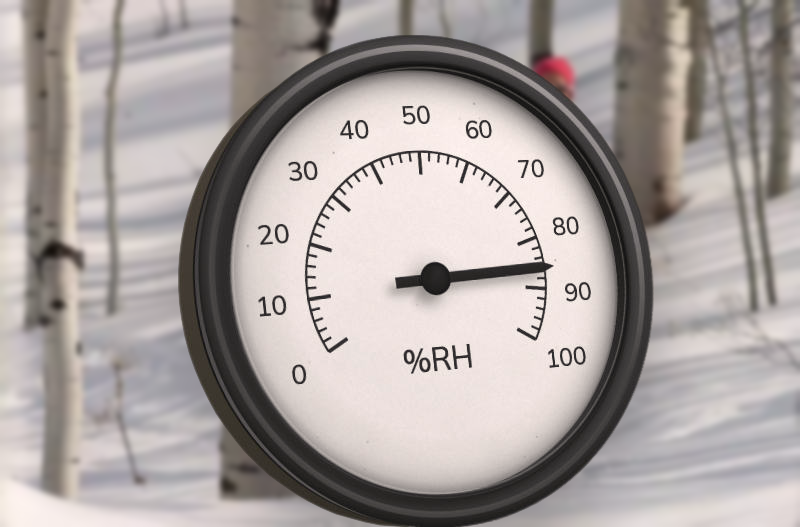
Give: 86,%
